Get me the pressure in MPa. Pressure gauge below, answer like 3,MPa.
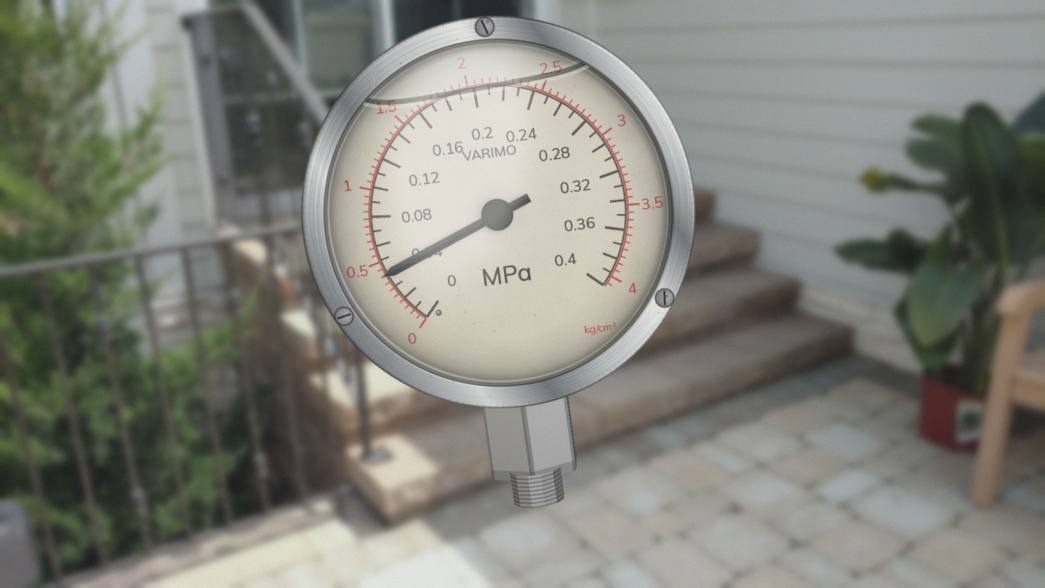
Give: 0.04,MPa
